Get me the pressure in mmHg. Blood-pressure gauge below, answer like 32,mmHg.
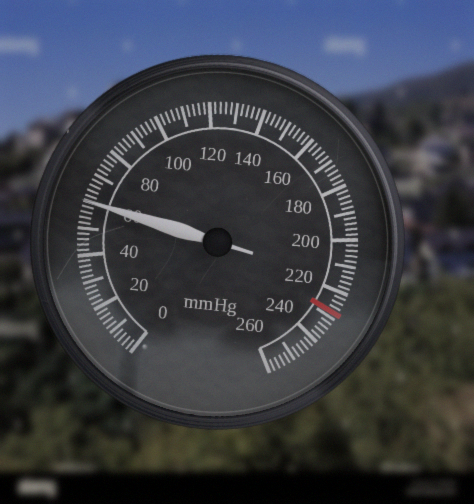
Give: 60,mmHg
